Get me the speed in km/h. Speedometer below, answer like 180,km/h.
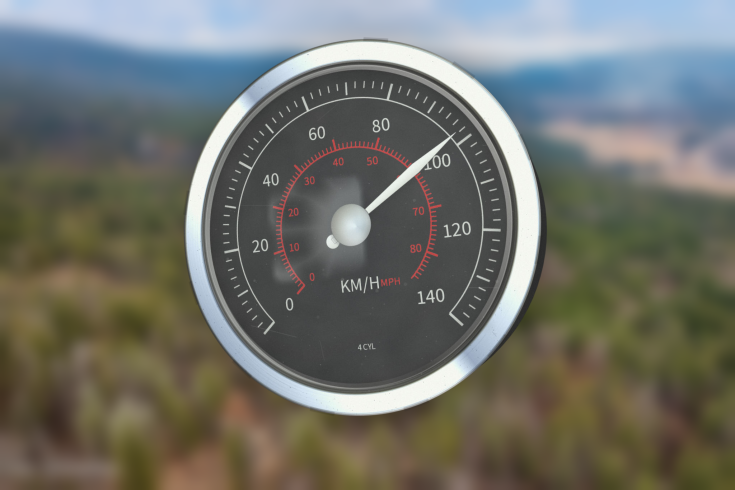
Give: 98,km/h
